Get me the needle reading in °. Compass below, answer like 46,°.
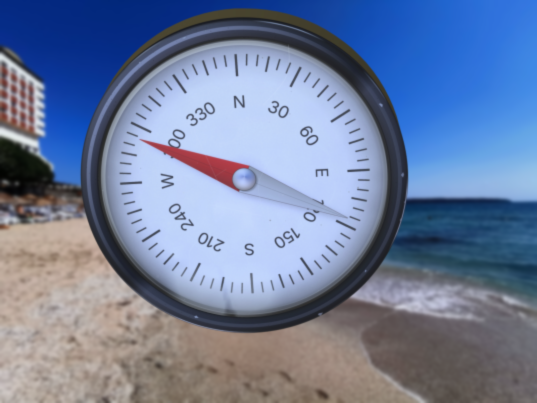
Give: 295,°
